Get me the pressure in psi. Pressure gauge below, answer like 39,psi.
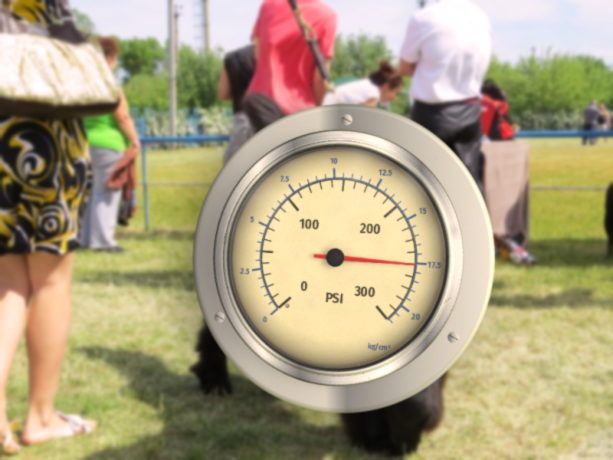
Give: 250,psi
